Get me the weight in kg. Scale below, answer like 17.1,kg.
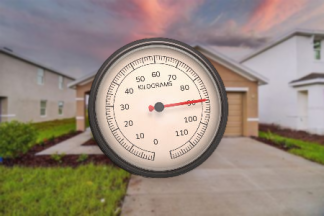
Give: 90,kg
